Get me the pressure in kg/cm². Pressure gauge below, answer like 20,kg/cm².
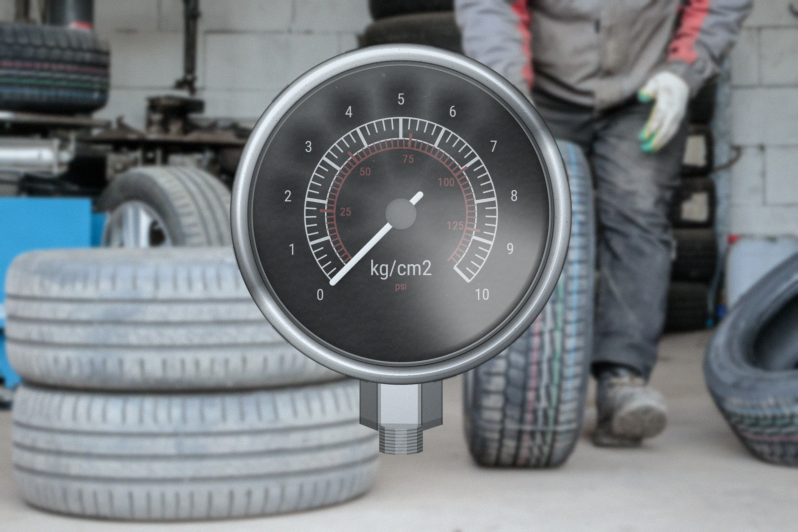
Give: 0,kg/cm²
